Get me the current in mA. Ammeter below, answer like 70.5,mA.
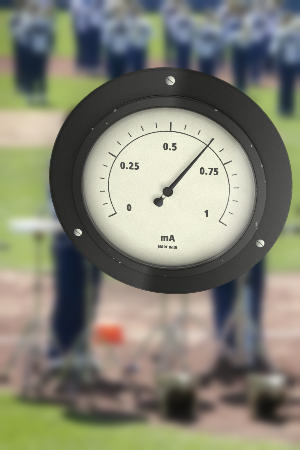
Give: 0.65,mA
